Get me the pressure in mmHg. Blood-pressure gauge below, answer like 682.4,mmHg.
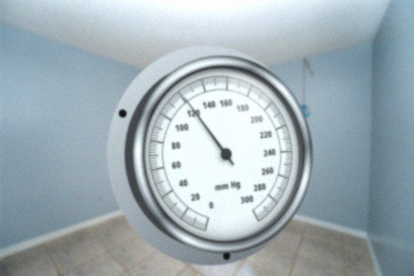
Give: 120,mmHg
